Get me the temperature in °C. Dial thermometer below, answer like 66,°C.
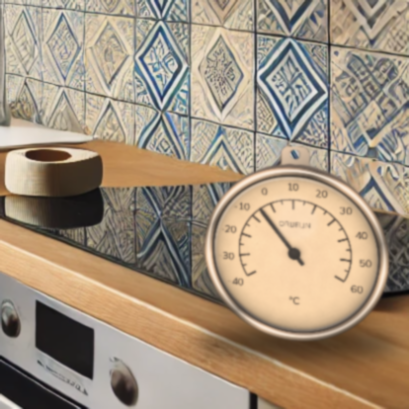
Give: -5,°C
